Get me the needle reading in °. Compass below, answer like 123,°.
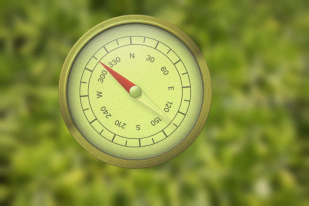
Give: 315,°
